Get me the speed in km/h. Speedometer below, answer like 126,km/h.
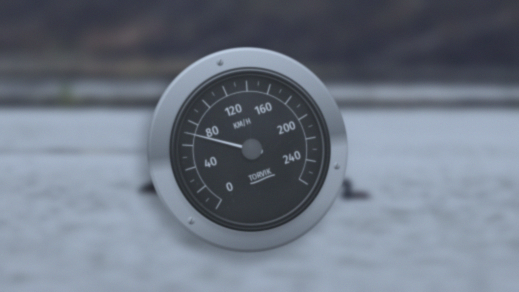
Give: 70,km/h
